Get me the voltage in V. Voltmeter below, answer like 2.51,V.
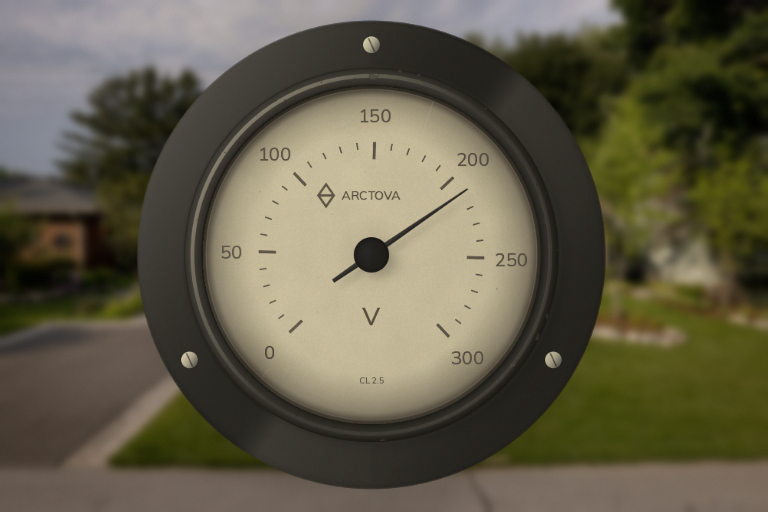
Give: 210,V
